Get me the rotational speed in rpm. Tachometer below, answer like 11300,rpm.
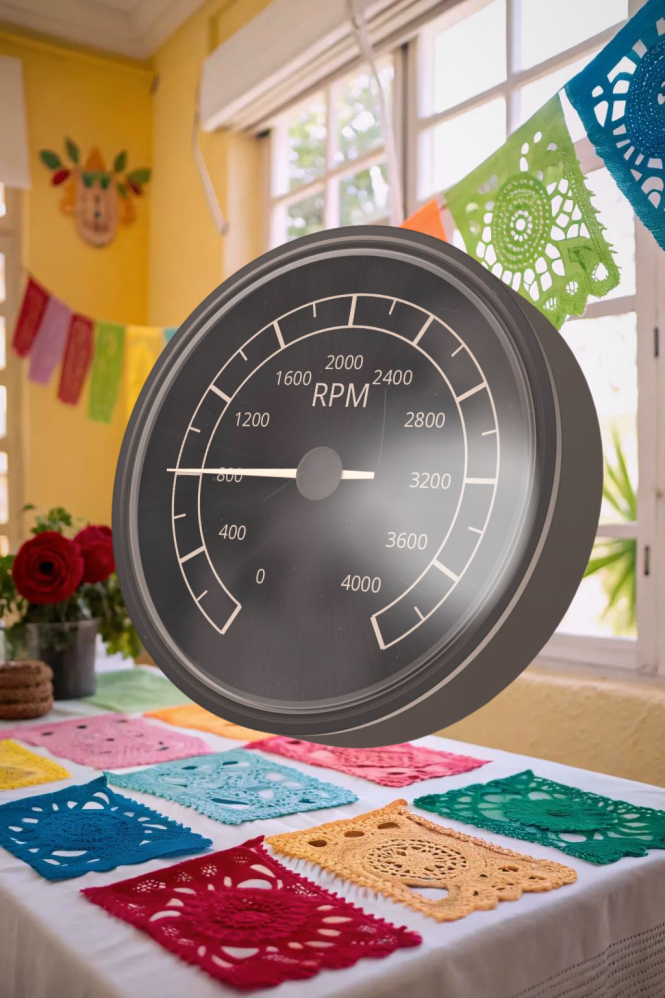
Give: 800,rpm
